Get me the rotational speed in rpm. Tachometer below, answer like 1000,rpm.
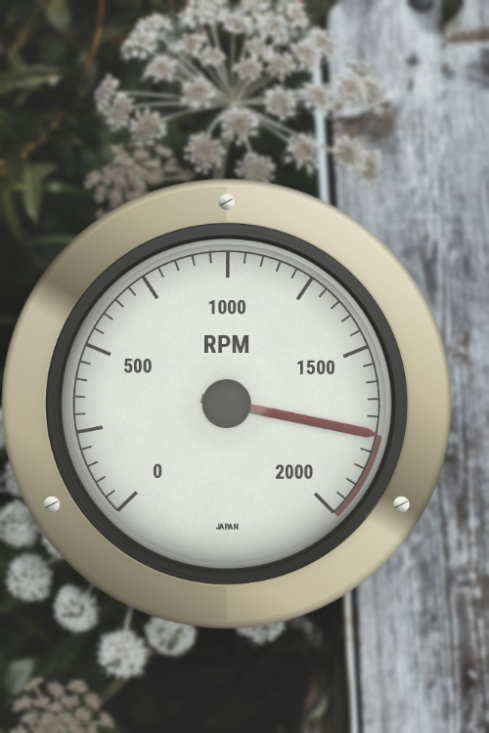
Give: 1750,rpm
